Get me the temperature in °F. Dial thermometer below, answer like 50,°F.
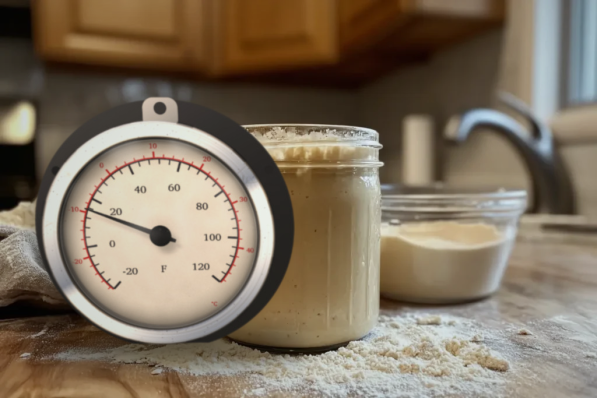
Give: 16,°F
